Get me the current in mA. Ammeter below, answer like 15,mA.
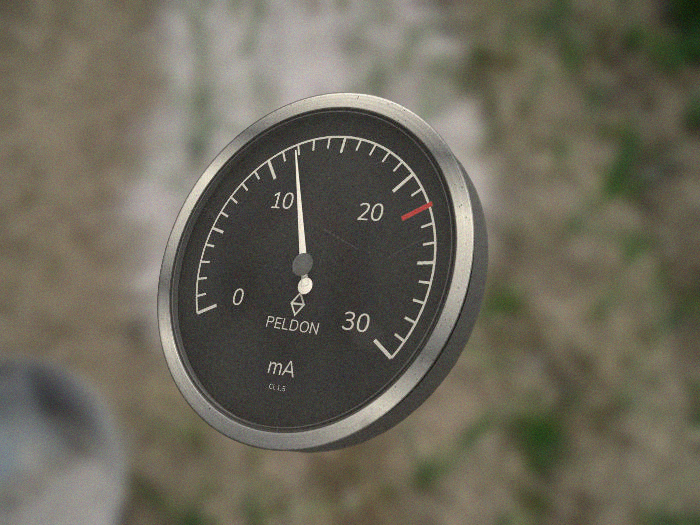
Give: 12,mA
